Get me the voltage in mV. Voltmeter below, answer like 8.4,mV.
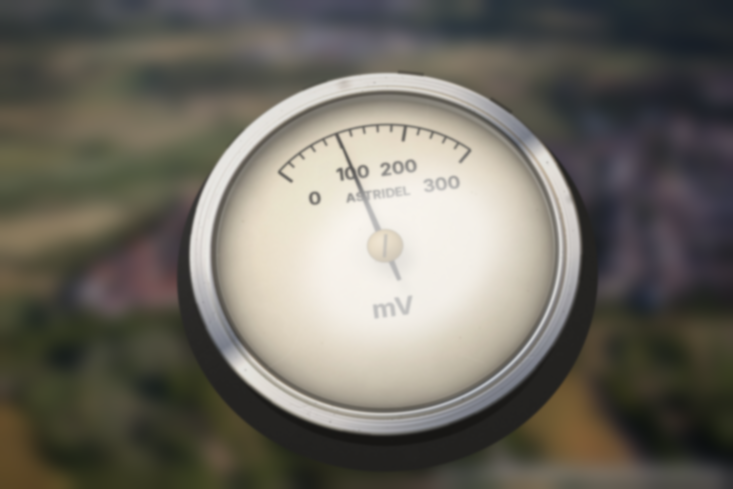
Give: 100,mV
